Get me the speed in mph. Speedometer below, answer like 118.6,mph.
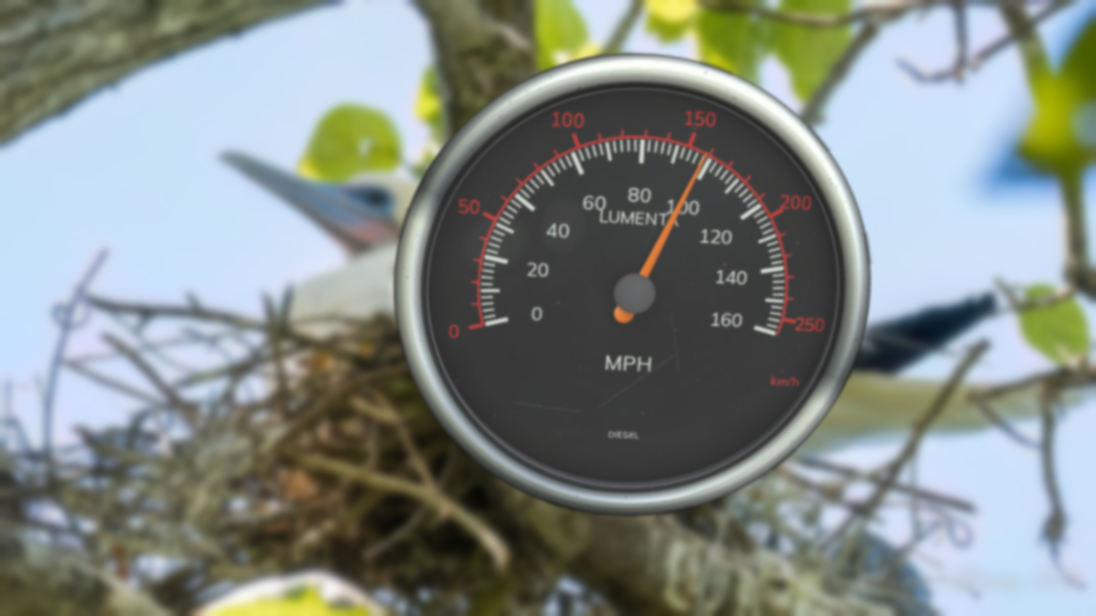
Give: 98,mph
